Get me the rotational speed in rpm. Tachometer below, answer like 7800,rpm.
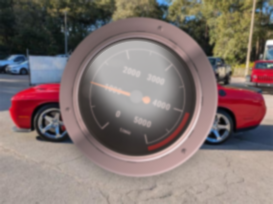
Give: 1000,rpm
